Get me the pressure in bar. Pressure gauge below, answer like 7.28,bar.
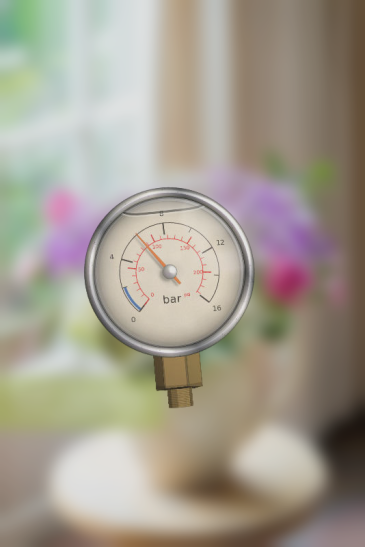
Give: 6,bar
